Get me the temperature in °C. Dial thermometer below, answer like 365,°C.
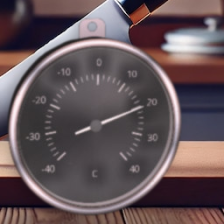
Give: 20,°C
